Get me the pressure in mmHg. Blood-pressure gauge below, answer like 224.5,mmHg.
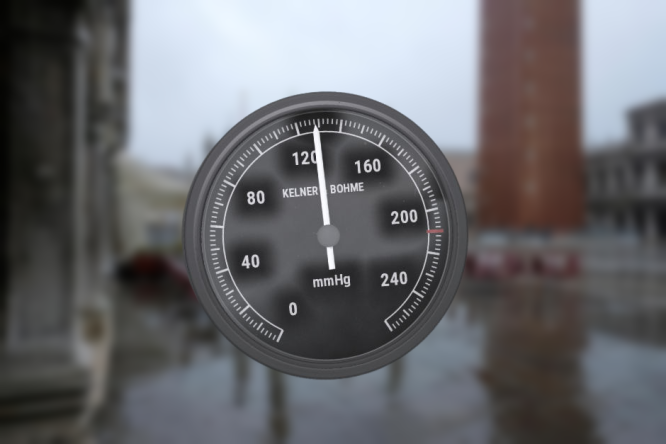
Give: 128,mmHg
